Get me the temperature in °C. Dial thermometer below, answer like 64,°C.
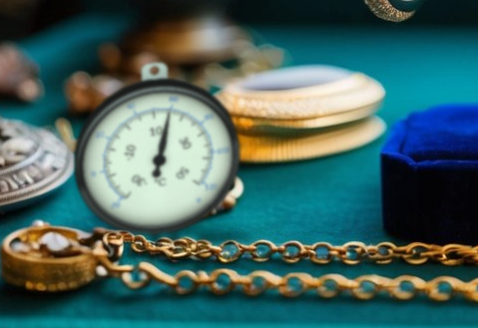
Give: 15,°C
